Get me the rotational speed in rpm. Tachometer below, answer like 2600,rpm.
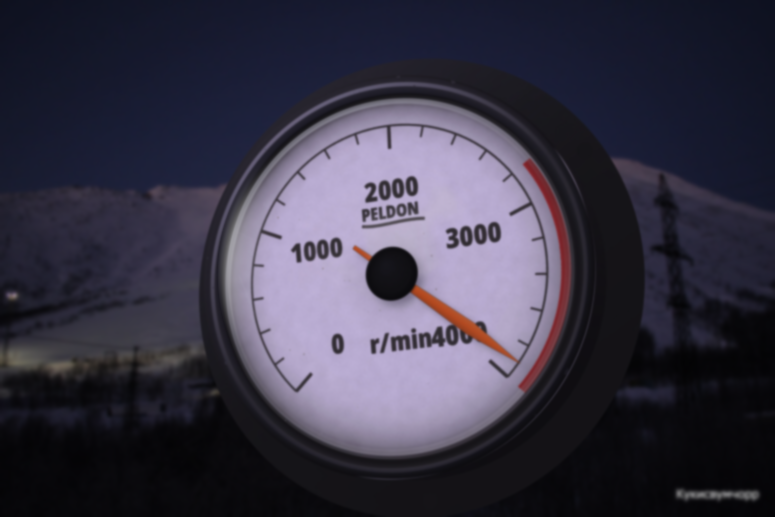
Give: 3900,rpm
